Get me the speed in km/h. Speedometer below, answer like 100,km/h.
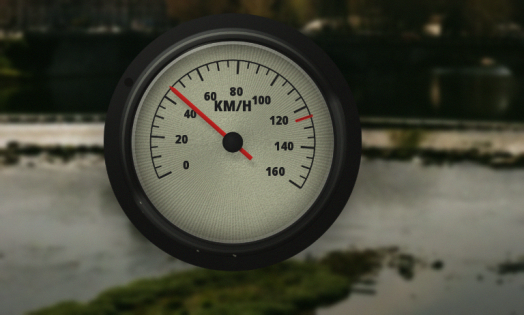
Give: 45,km/h
